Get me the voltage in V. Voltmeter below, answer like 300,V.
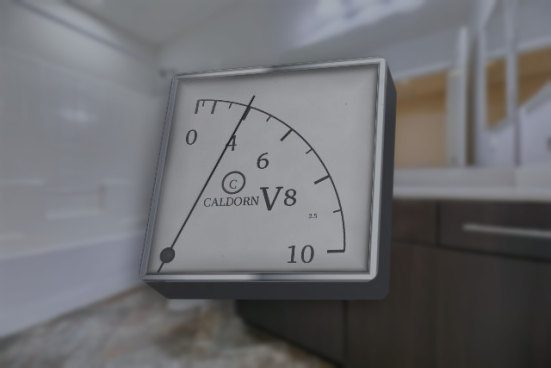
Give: 4,V
